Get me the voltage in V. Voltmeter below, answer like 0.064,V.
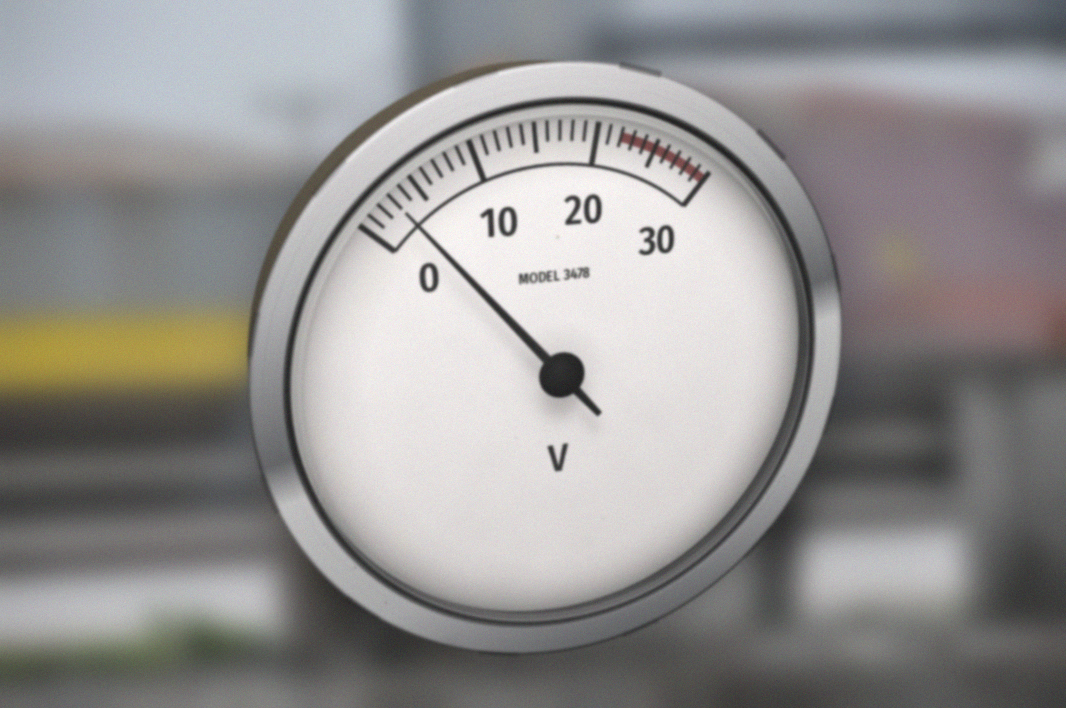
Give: 3,V
